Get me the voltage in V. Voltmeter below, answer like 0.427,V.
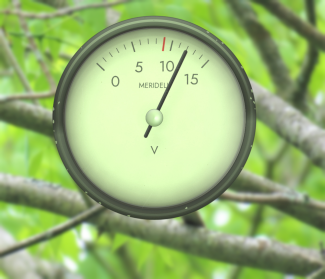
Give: 12,V
